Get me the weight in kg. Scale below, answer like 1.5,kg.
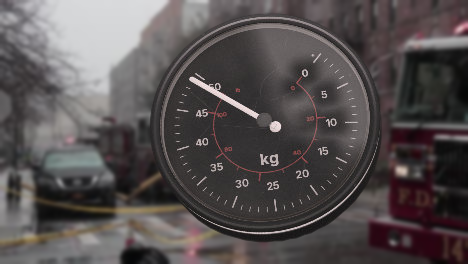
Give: 49,kg
